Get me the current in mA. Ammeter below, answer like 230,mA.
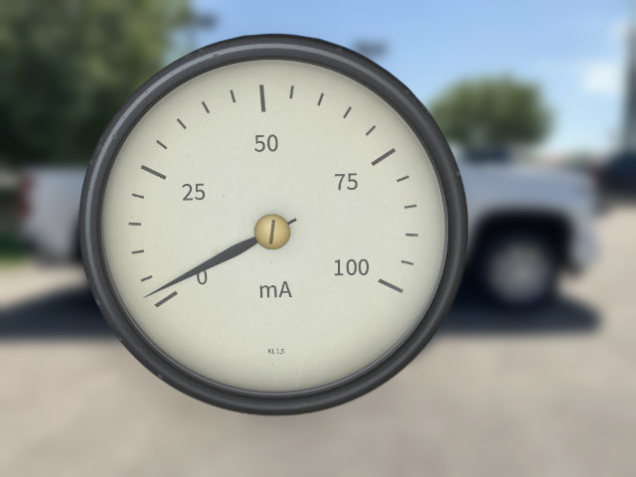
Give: 2.5,mA
